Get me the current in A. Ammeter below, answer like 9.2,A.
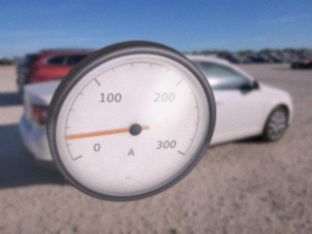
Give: 30,A
